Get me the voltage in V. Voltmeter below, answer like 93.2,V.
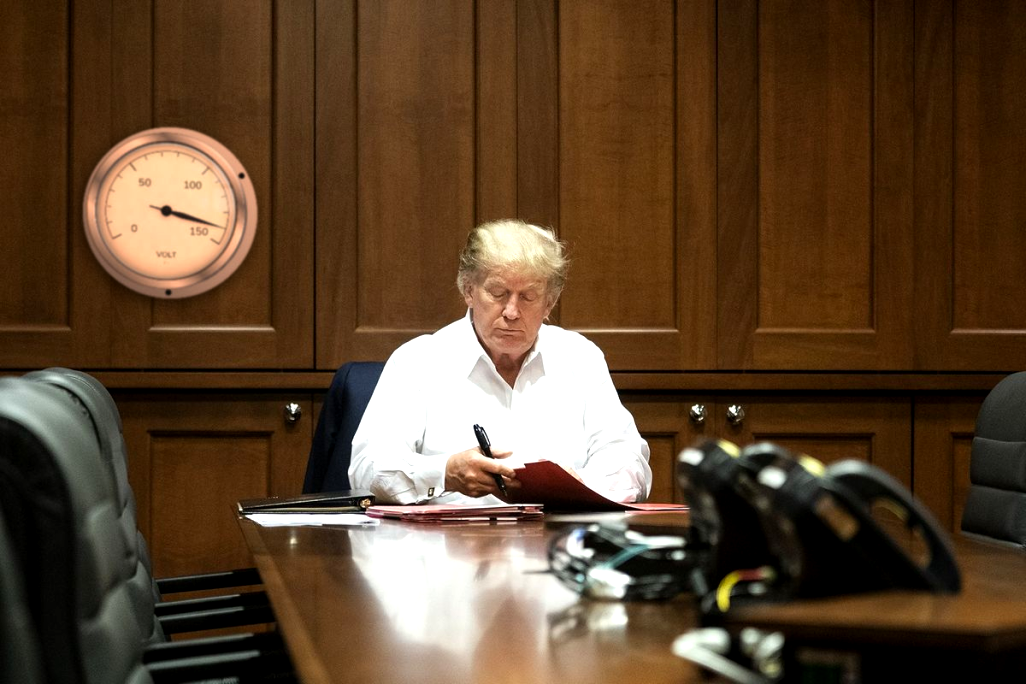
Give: 140,V
